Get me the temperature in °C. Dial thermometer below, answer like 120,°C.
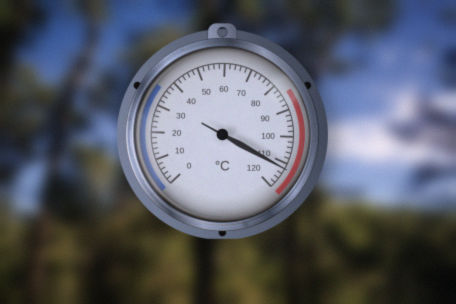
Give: 112,°C
